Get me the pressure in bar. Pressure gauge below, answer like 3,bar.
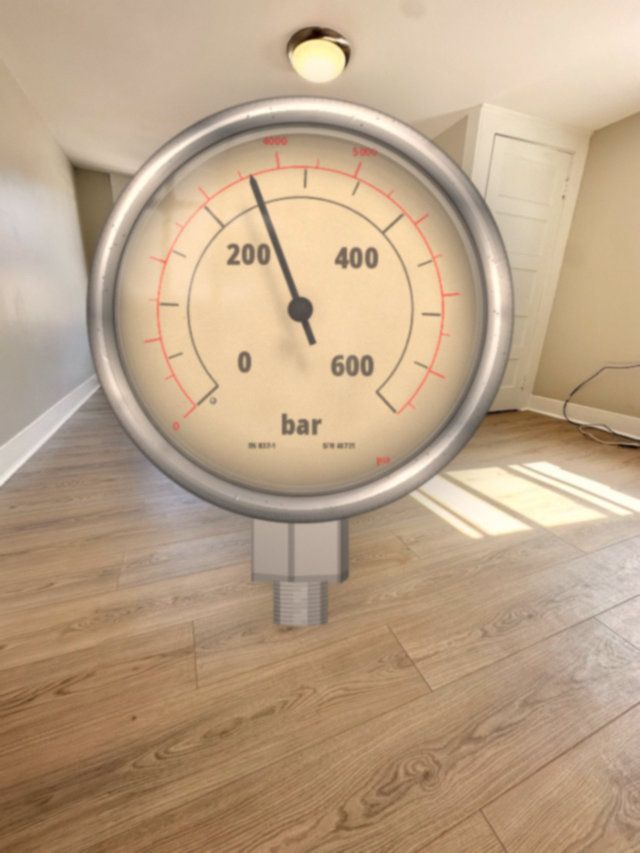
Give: 250,bar
